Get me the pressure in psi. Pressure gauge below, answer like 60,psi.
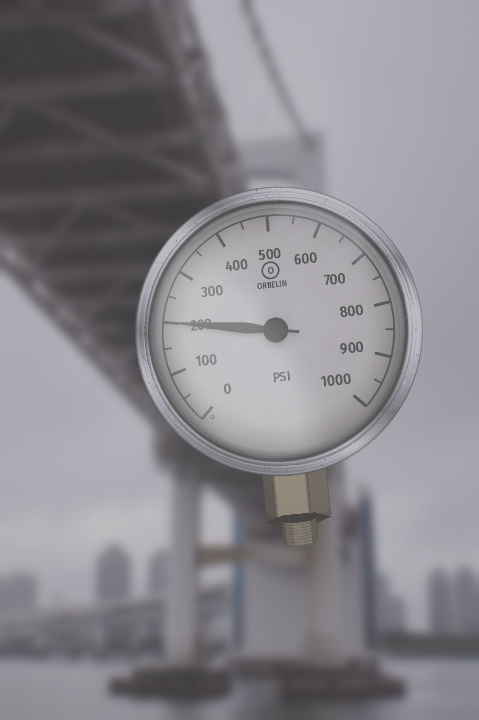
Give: 200,psi
